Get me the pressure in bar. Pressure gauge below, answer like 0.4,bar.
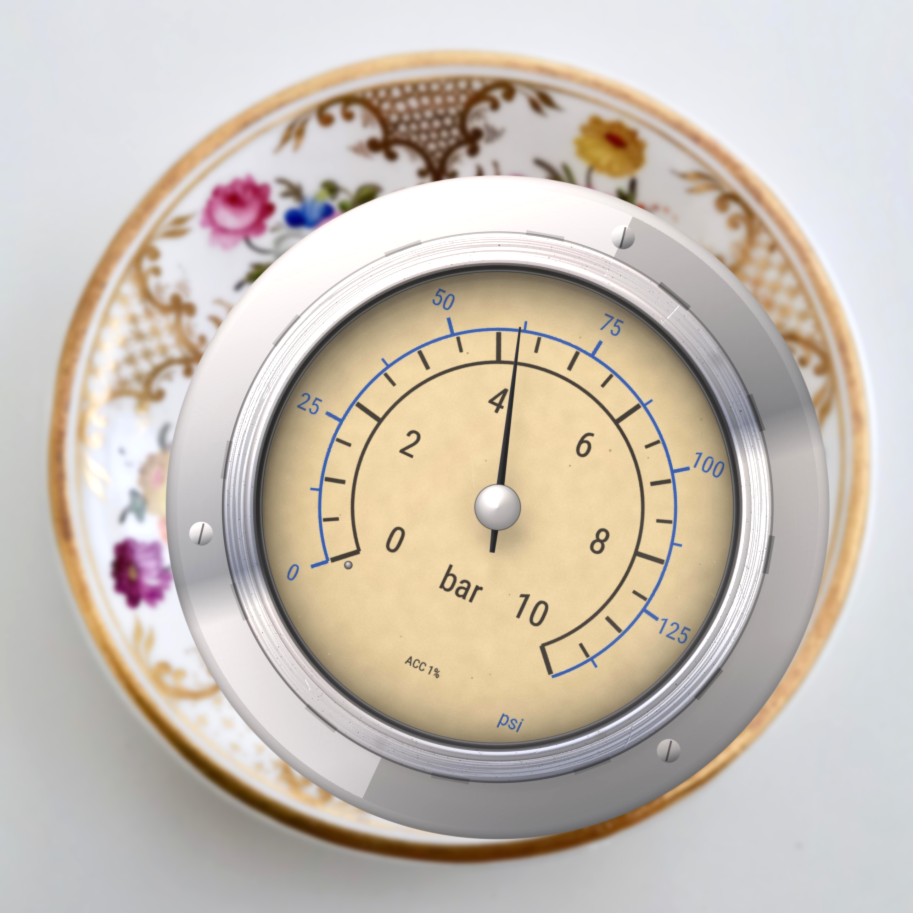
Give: 4.25,bar
